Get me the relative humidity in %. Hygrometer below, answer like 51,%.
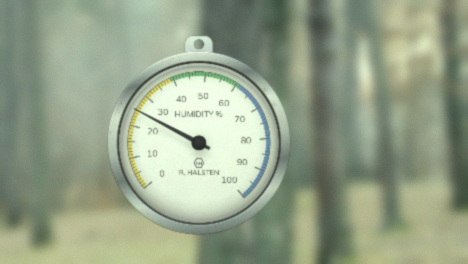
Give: 25,%
